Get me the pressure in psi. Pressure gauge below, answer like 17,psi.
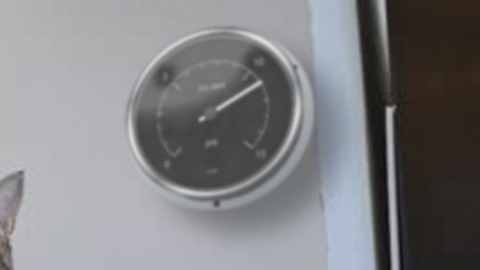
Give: 11,psi
